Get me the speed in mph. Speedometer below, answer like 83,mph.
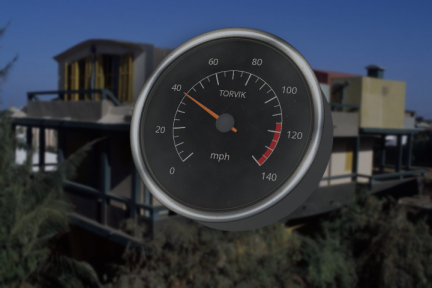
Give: 40,mph
